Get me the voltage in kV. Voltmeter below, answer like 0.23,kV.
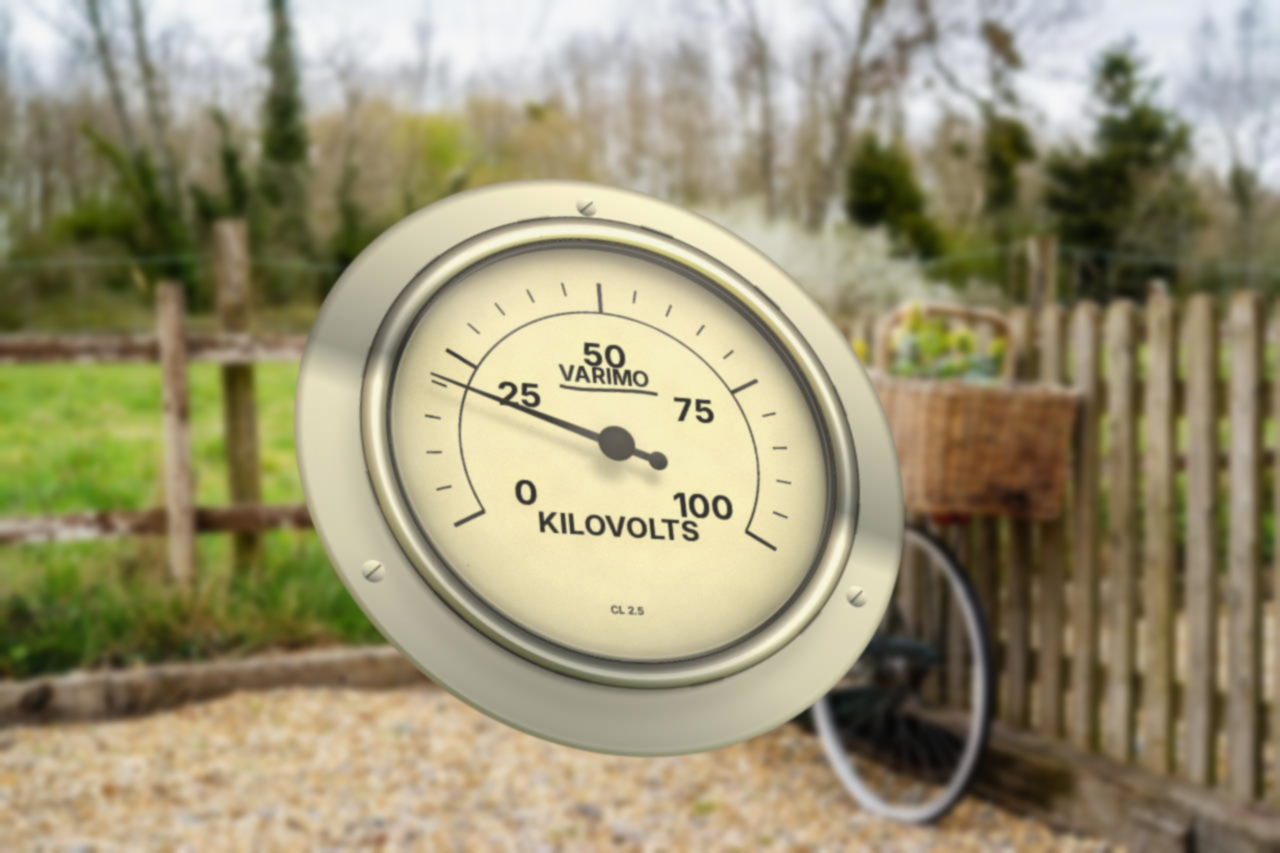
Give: 20,kV
